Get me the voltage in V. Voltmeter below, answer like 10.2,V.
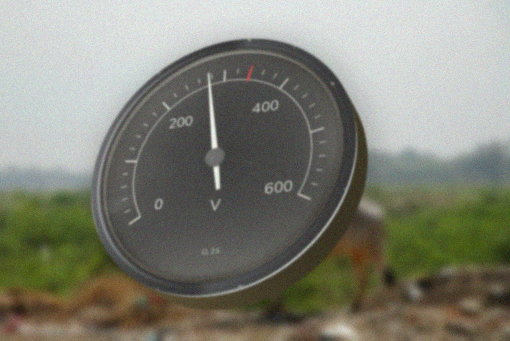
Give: 280,V
